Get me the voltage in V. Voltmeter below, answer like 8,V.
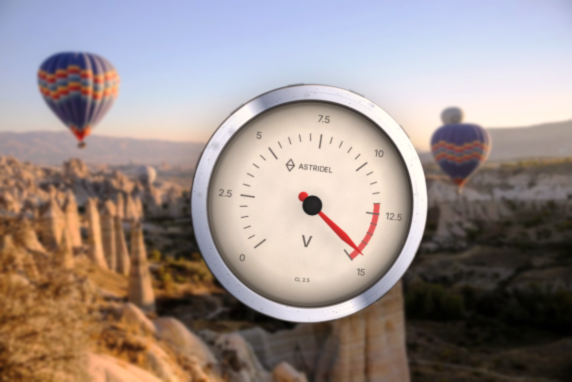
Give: 14.5,V
